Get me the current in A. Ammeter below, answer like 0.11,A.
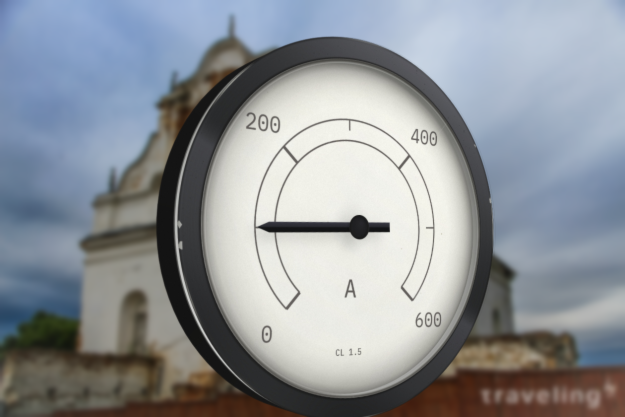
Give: 100,A
